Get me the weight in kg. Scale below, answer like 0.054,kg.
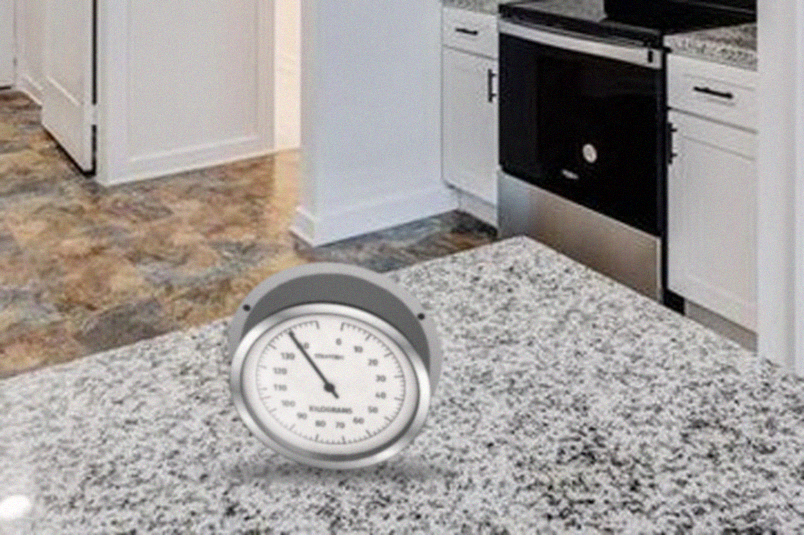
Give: 140,kg
